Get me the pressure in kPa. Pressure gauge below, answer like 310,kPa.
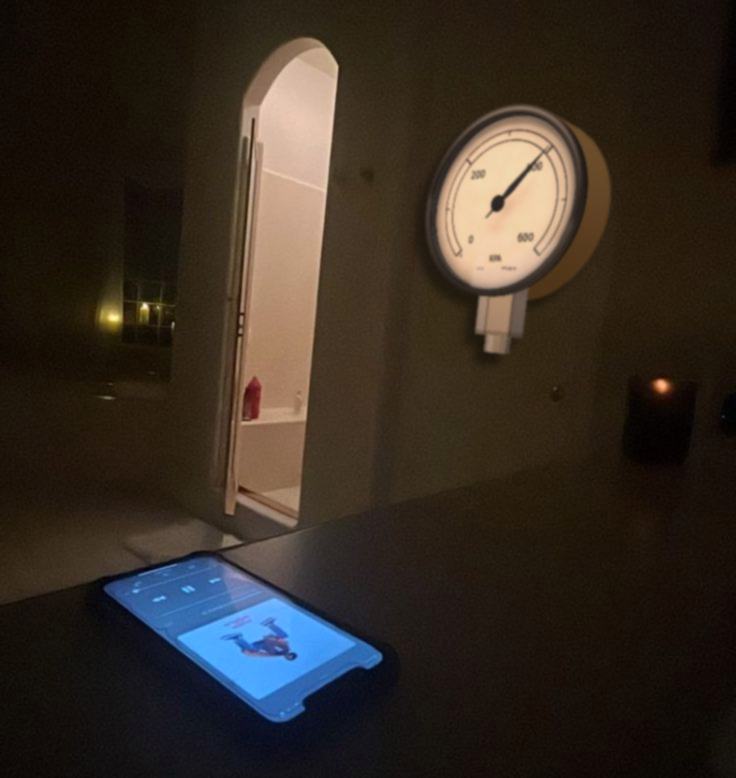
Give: 400,kPa
